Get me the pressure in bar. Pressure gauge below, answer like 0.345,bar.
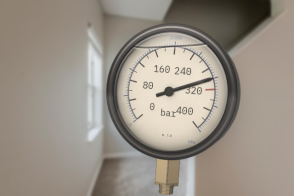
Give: 300,bar
